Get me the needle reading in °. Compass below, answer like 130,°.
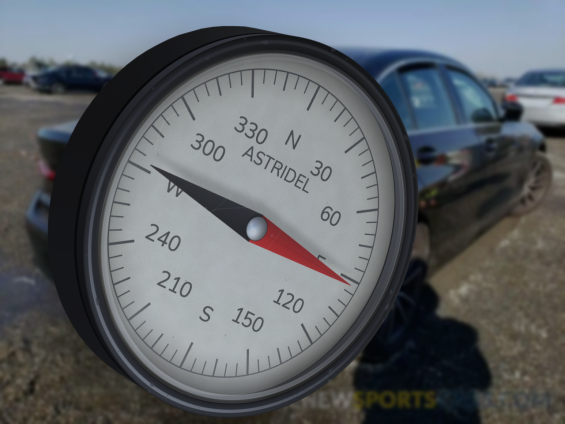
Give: 92.5,°
